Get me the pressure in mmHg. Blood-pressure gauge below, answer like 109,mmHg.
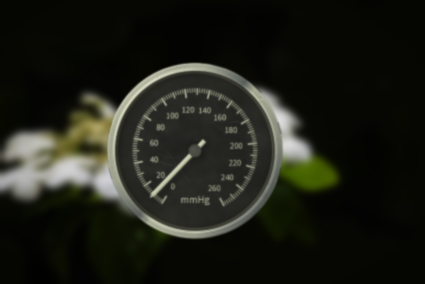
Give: 10,mmHg
